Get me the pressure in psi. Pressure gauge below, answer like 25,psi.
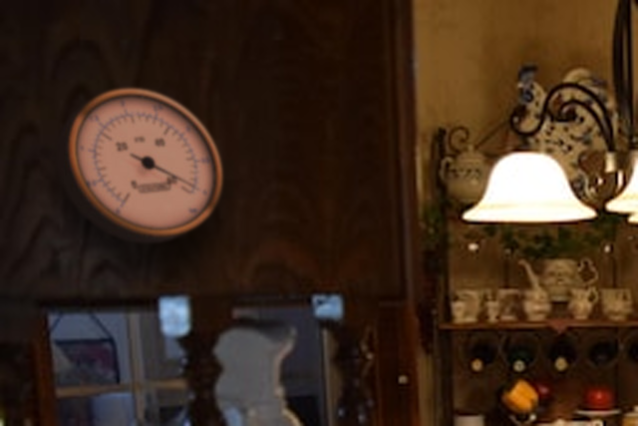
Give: 58,psi
